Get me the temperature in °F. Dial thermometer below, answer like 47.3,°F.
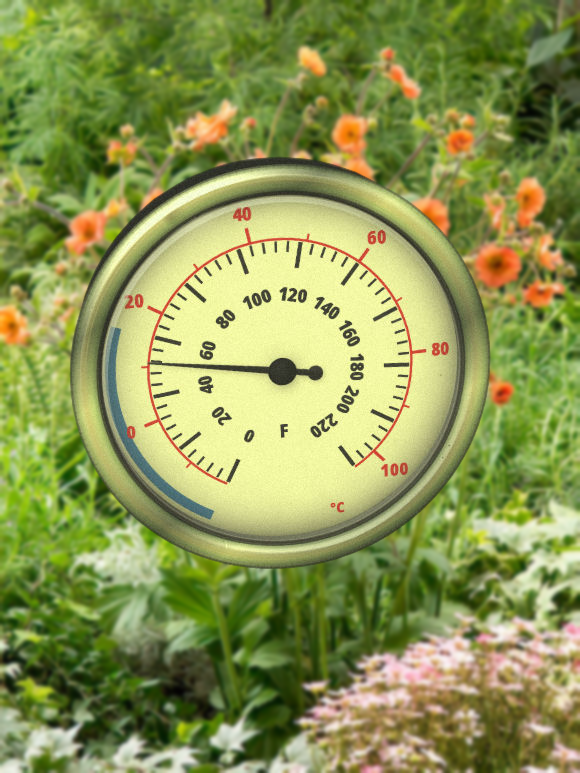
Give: 52,°F
